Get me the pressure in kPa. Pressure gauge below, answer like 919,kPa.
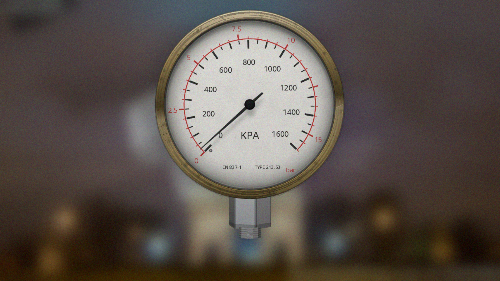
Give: 25,kPa
